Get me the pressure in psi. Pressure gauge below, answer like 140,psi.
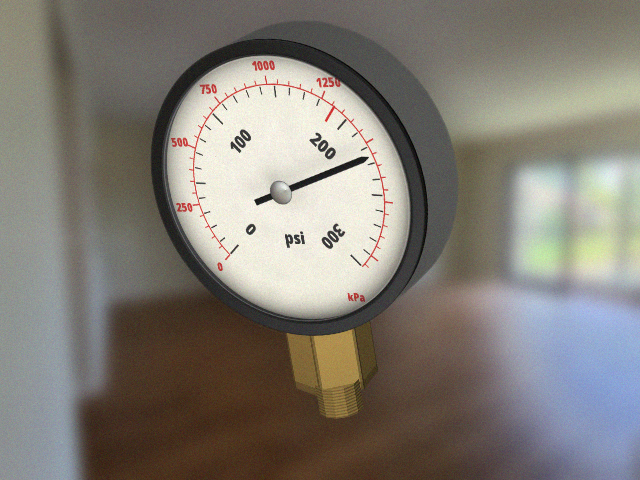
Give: 225,psi
